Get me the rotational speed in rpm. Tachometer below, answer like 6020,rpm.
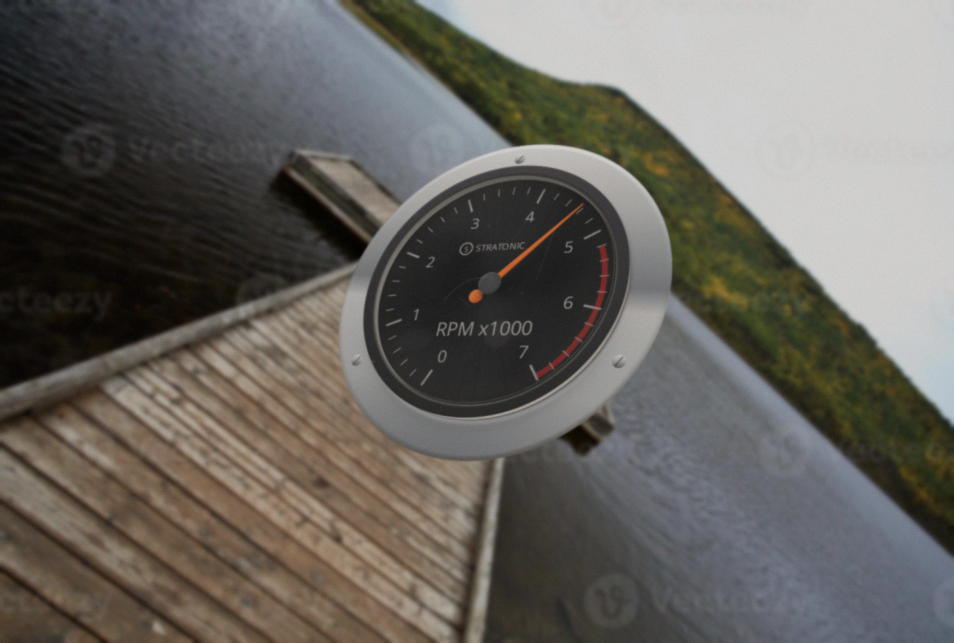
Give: 4600,rpm
